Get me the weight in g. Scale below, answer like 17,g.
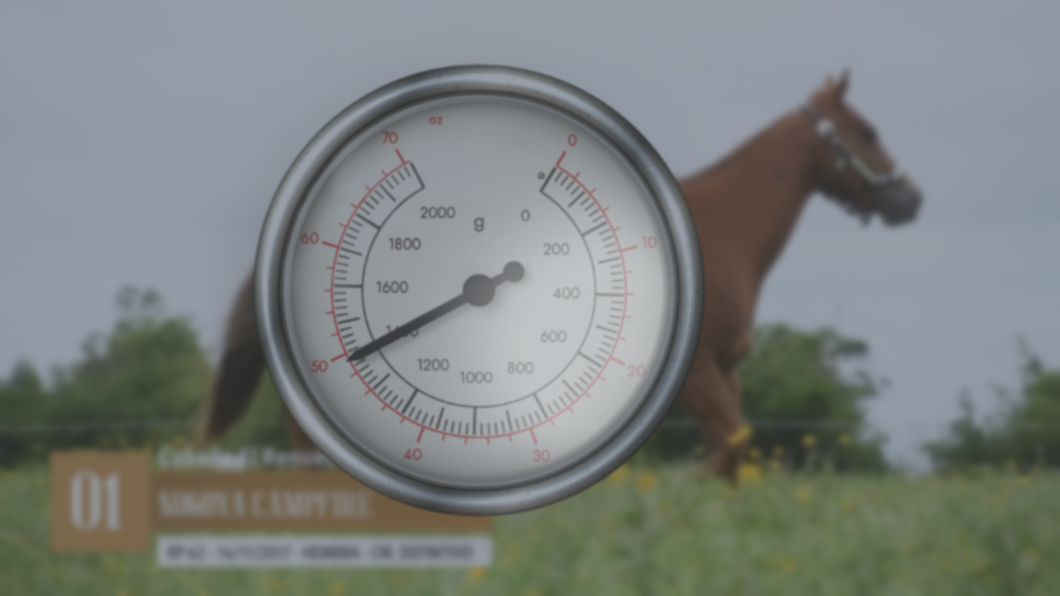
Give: 1400,g
